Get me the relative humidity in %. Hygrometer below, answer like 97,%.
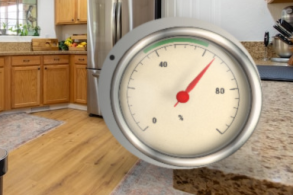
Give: 64,%
